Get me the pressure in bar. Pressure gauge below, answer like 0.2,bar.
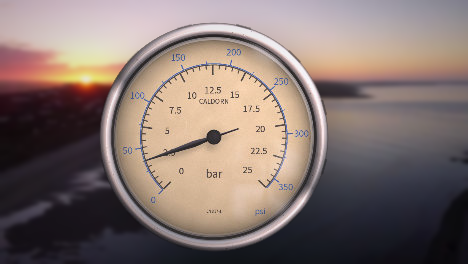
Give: 2.5,bar
